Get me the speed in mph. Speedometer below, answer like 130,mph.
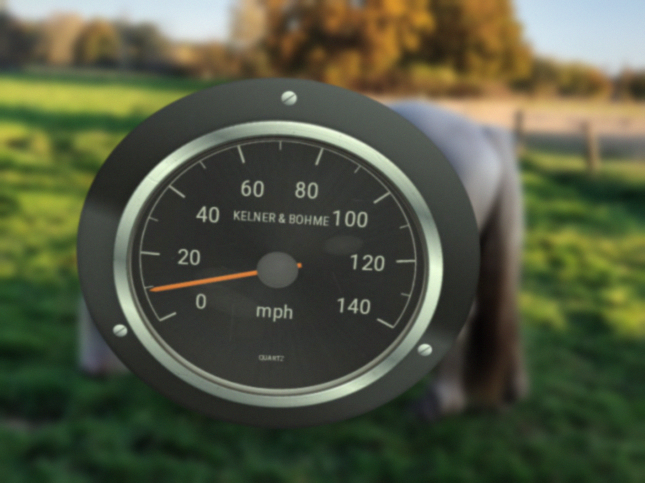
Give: 10,mph
